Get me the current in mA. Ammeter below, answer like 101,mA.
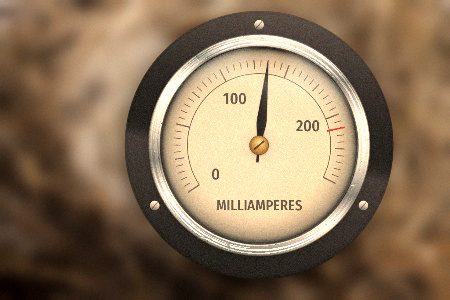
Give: 135,mA
